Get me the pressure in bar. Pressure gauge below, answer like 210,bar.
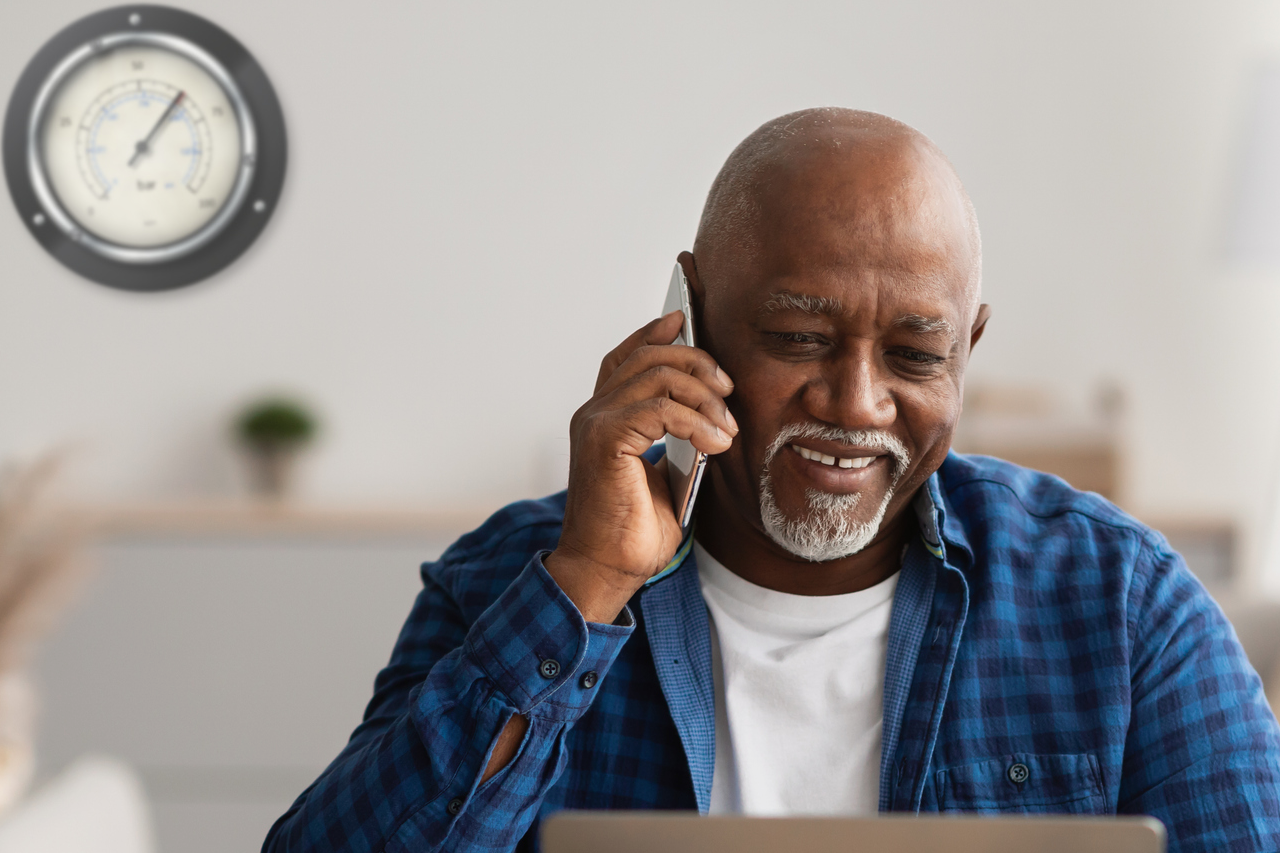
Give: 65,bar
